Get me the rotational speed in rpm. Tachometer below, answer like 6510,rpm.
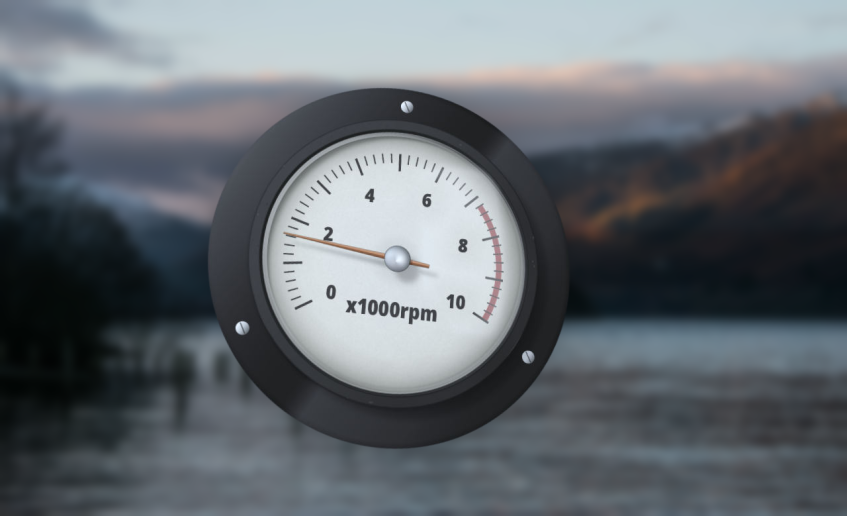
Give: 1600,rpm
